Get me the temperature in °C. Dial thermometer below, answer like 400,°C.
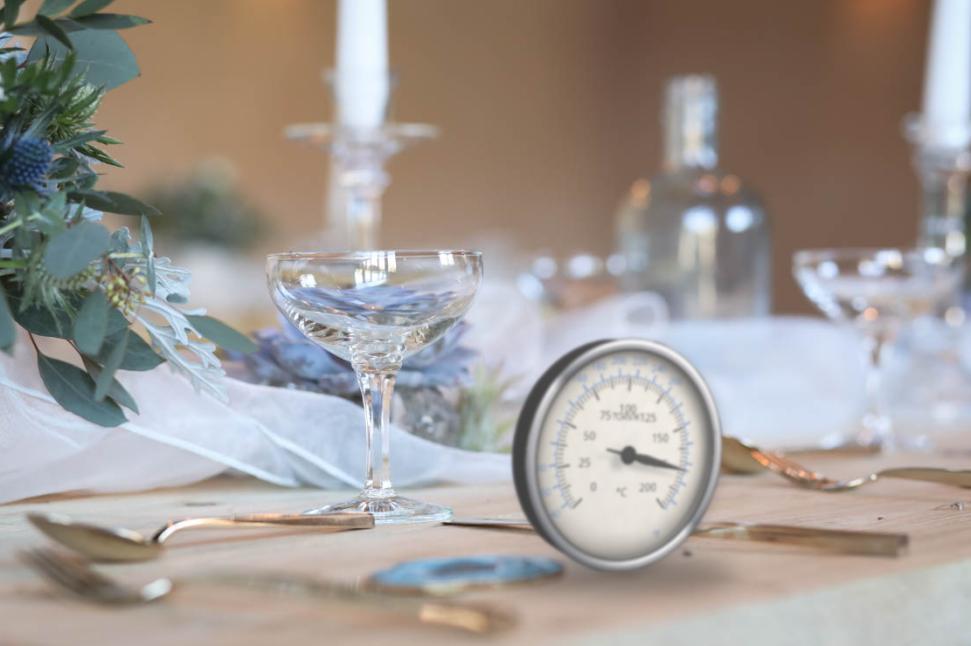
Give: 175,°C
